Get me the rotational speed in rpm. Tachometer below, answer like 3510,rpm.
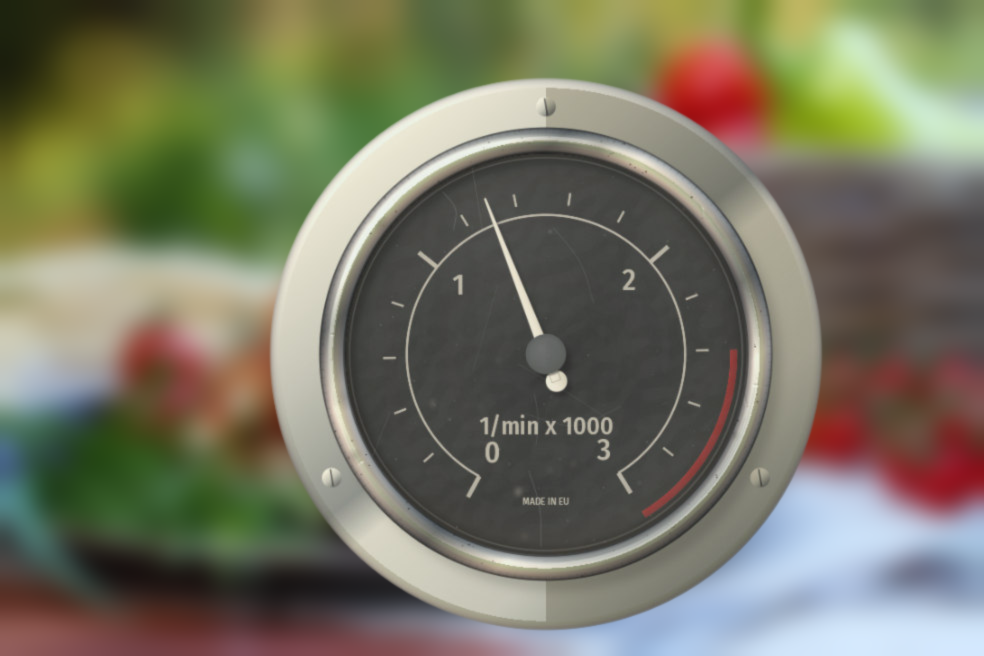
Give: 1300,rpm
